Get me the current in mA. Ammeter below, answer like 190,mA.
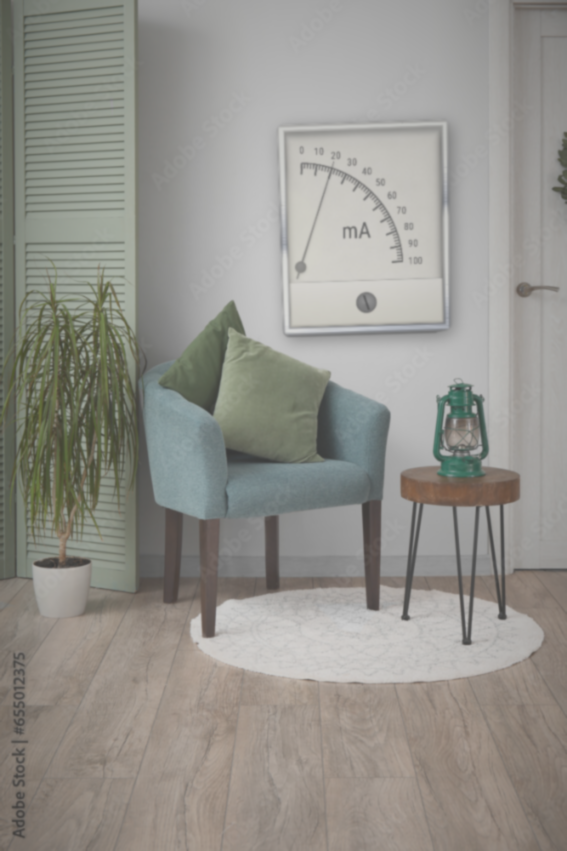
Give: 20,mA
